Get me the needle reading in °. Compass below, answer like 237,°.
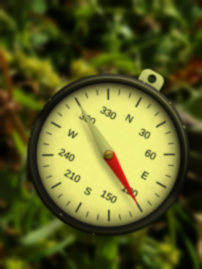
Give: 120,°
